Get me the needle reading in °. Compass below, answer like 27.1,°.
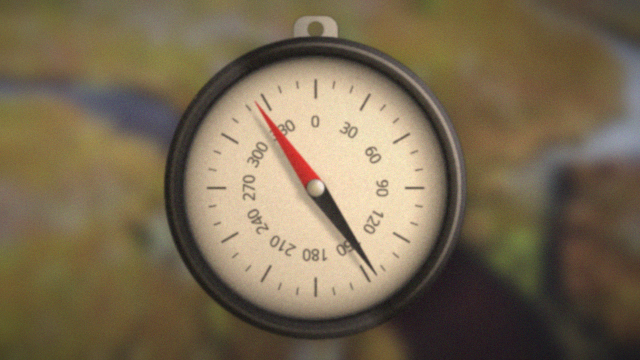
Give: 325,°
